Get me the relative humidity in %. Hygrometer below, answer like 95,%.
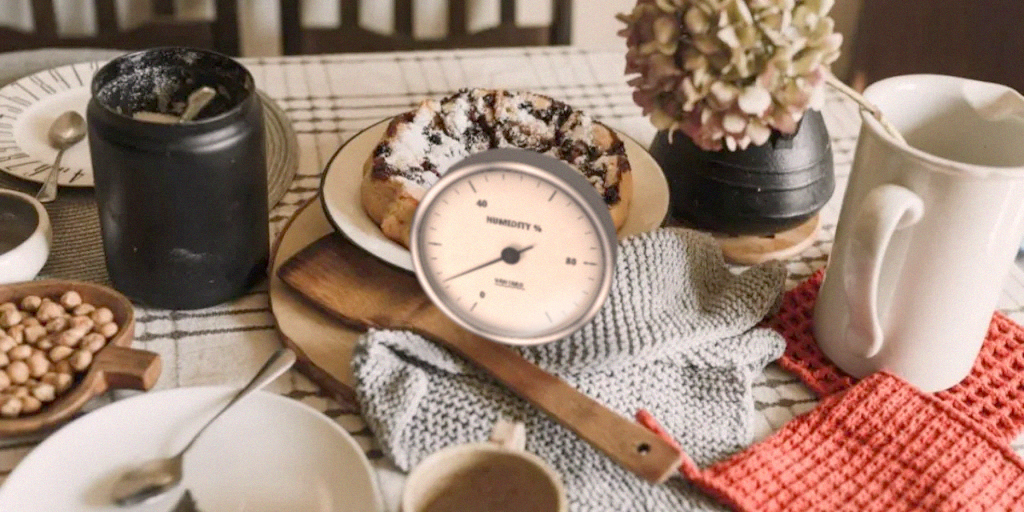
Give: 10,%
